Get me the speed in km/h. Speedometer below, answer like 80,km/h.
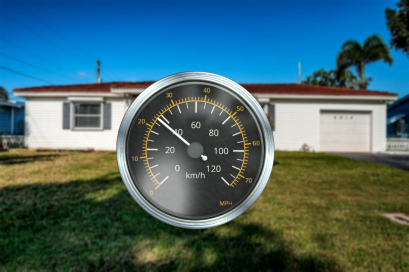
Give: 37.5,km/h
